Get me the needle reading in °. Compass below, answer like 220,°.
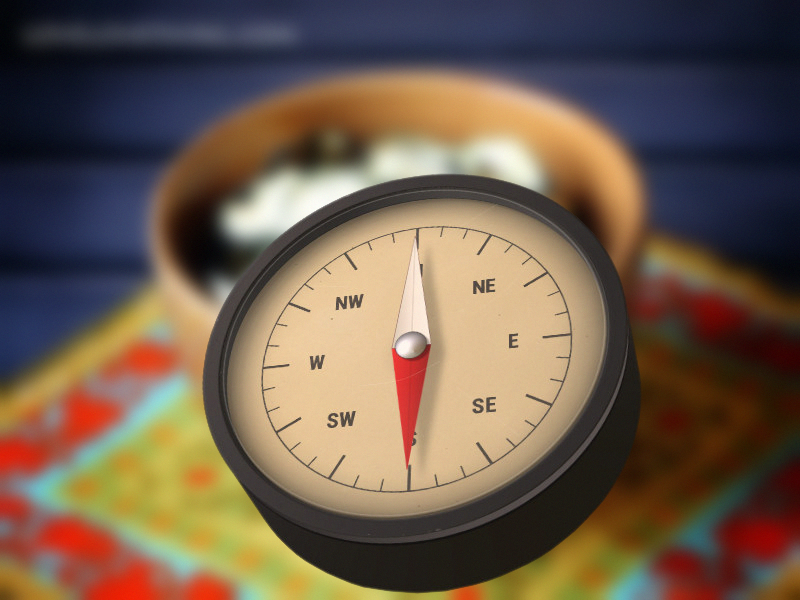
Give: 180,°
